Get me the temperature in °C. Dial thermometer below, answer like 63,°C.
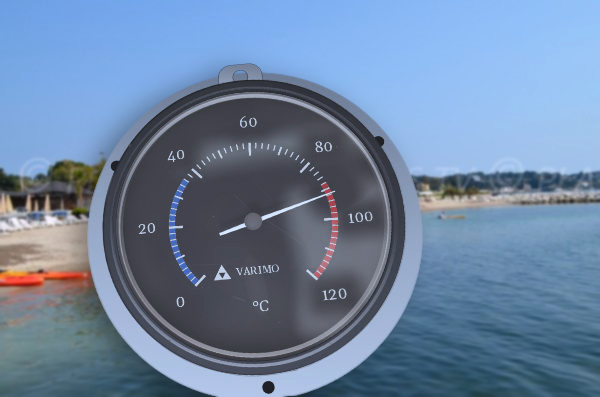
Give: 92,°C
